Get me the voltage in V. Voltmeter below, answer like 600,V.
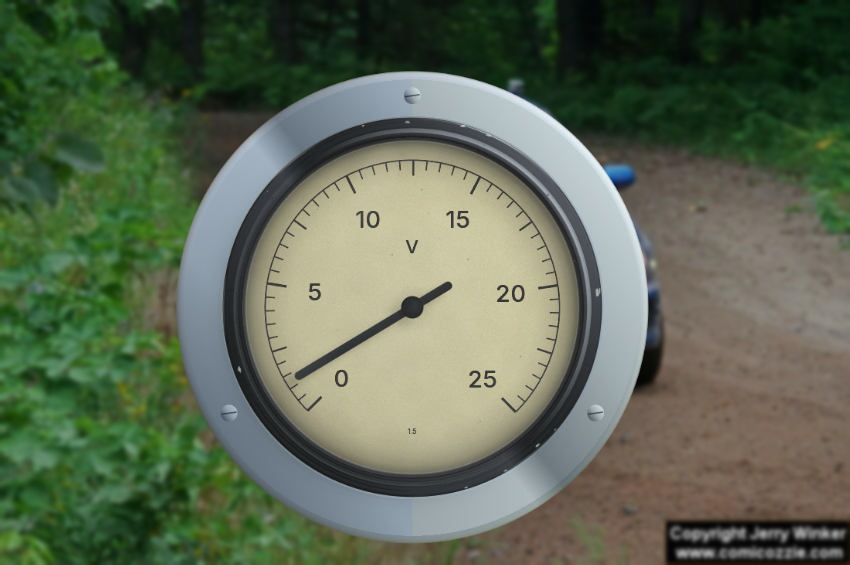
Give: 1.25,V
